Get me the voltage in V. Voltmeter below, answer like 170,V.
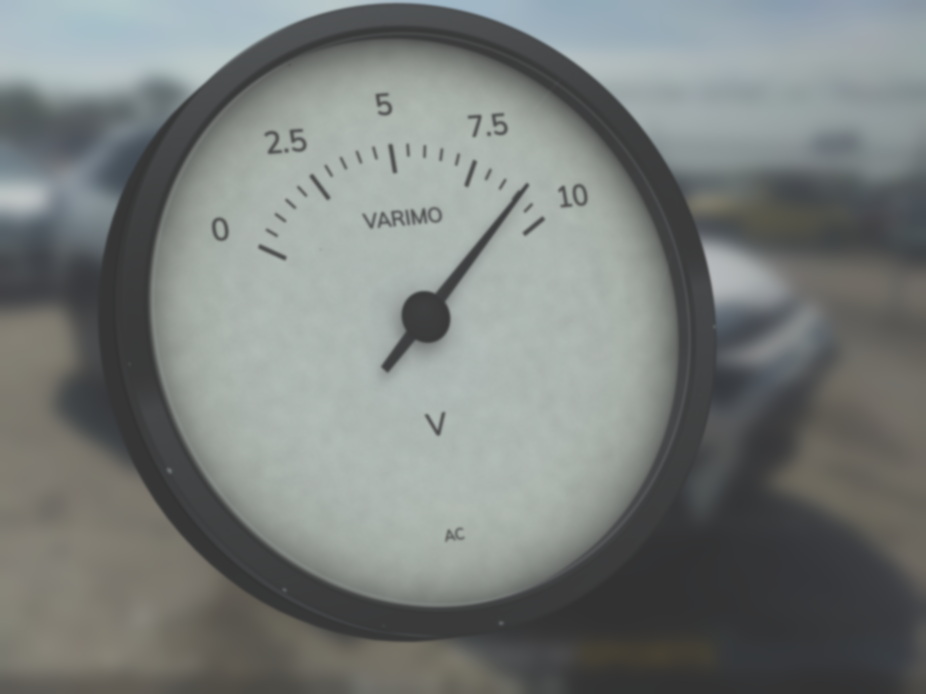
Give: 9,V
